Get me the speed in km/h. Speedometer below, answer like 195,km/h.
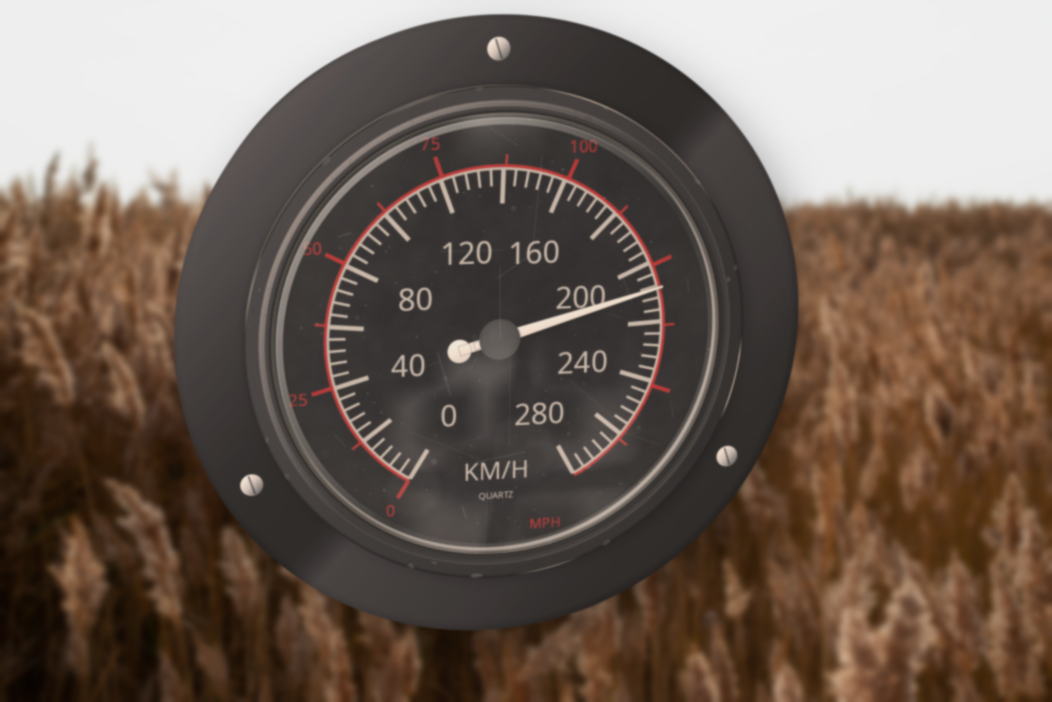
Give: 208,km/h
